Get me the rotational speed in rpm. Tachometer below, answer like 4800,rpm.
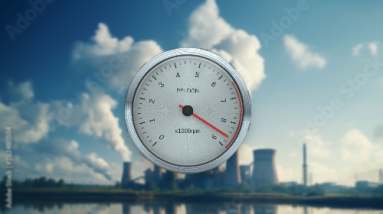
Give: 8600,rpm
